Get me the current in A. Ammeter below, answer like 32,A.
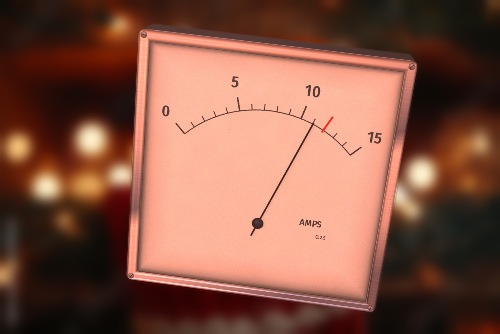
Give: 11,A
